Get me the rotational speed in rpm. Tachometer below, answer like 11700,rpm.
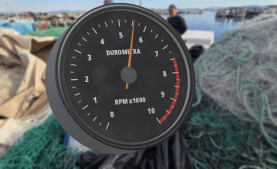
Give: 5500,rpm
